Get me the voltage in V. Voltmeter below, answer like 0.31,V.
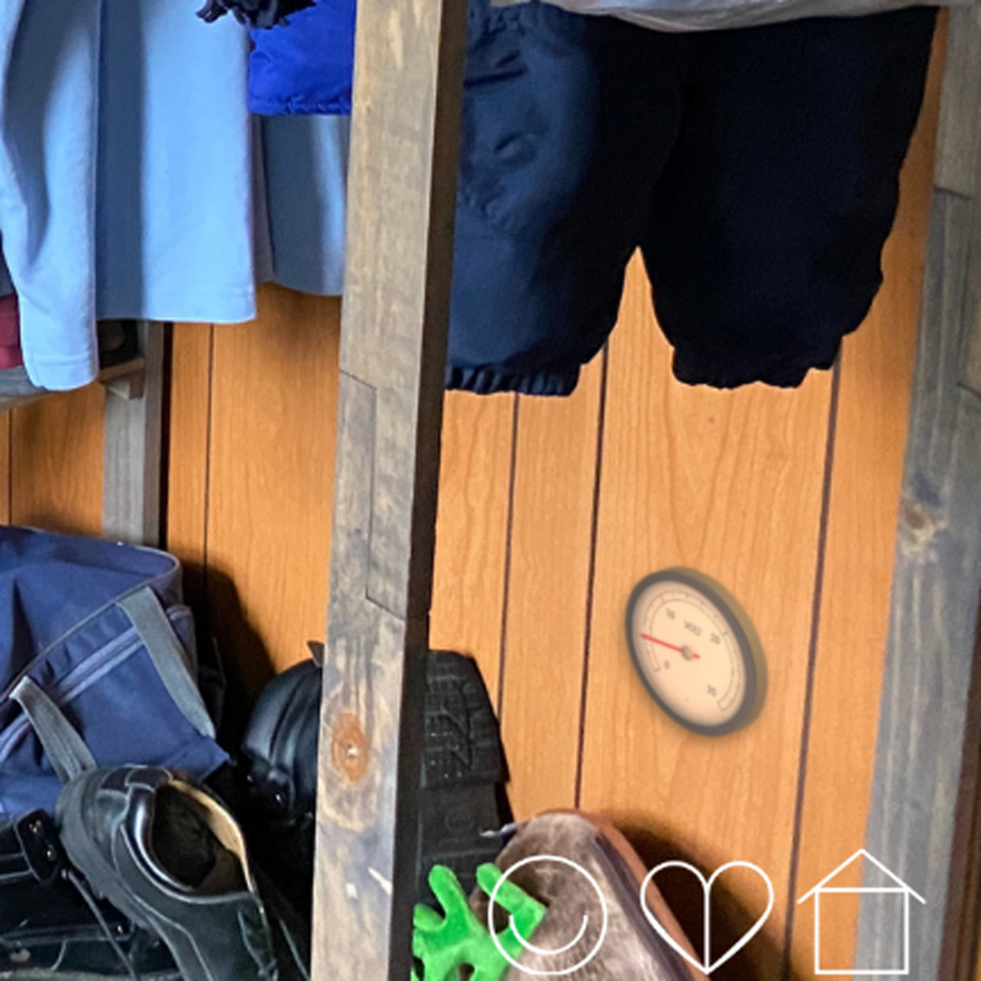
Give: 4,V
